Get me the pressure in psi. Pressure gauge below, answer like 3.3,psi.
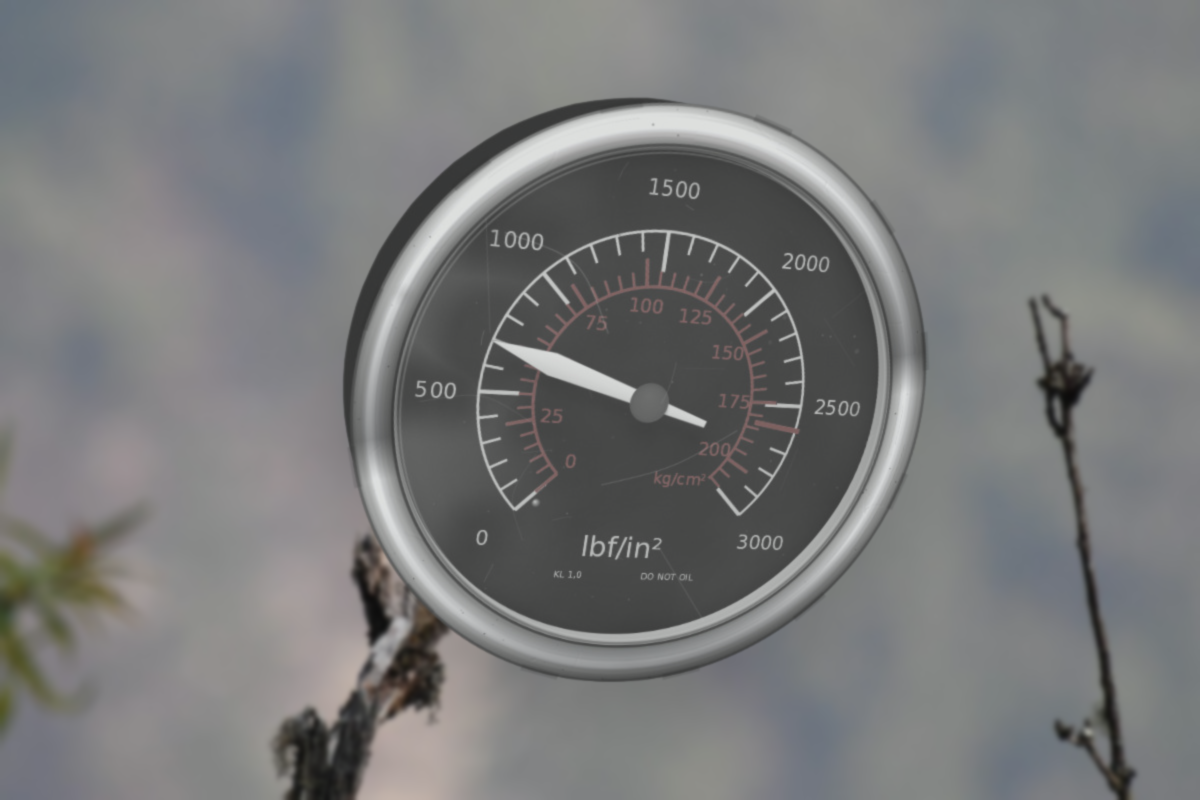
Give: 700,psi
